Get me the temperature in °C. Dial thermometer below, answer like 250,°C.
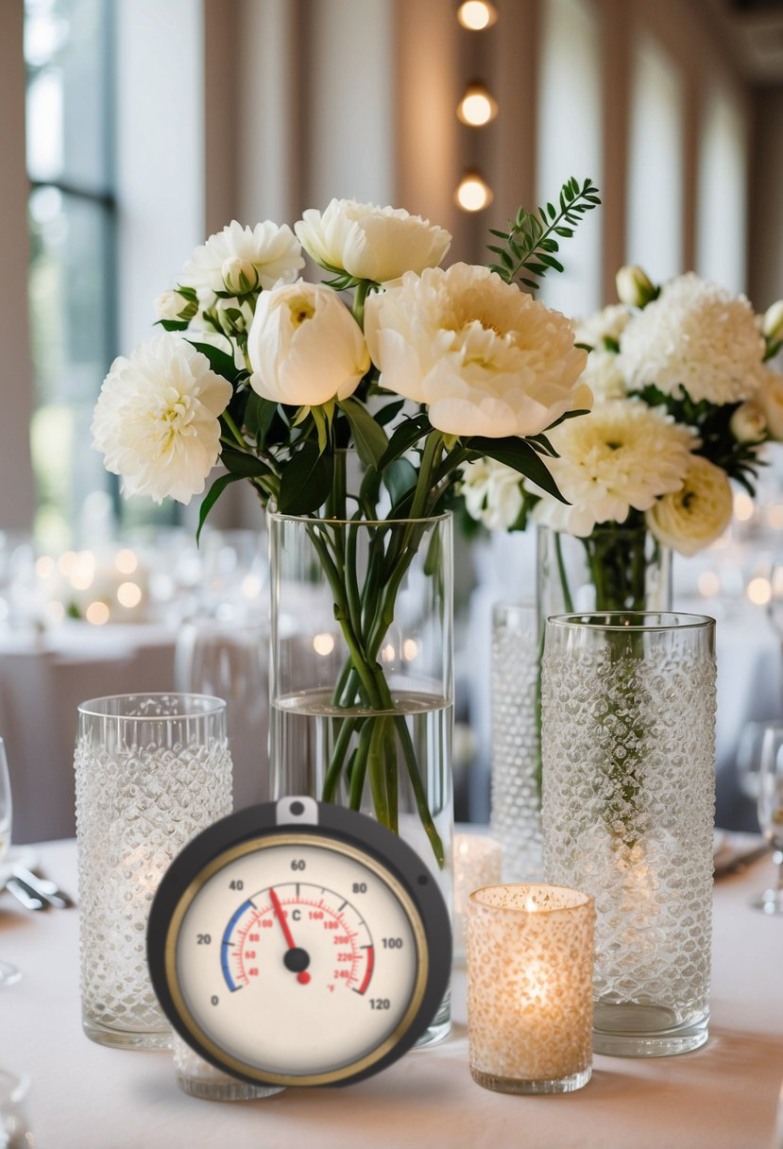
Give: 50,°C
